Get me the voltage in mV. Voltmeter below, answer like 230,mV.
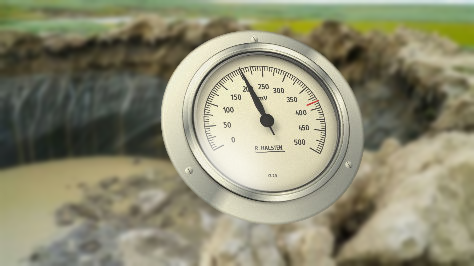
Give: 200,mV
